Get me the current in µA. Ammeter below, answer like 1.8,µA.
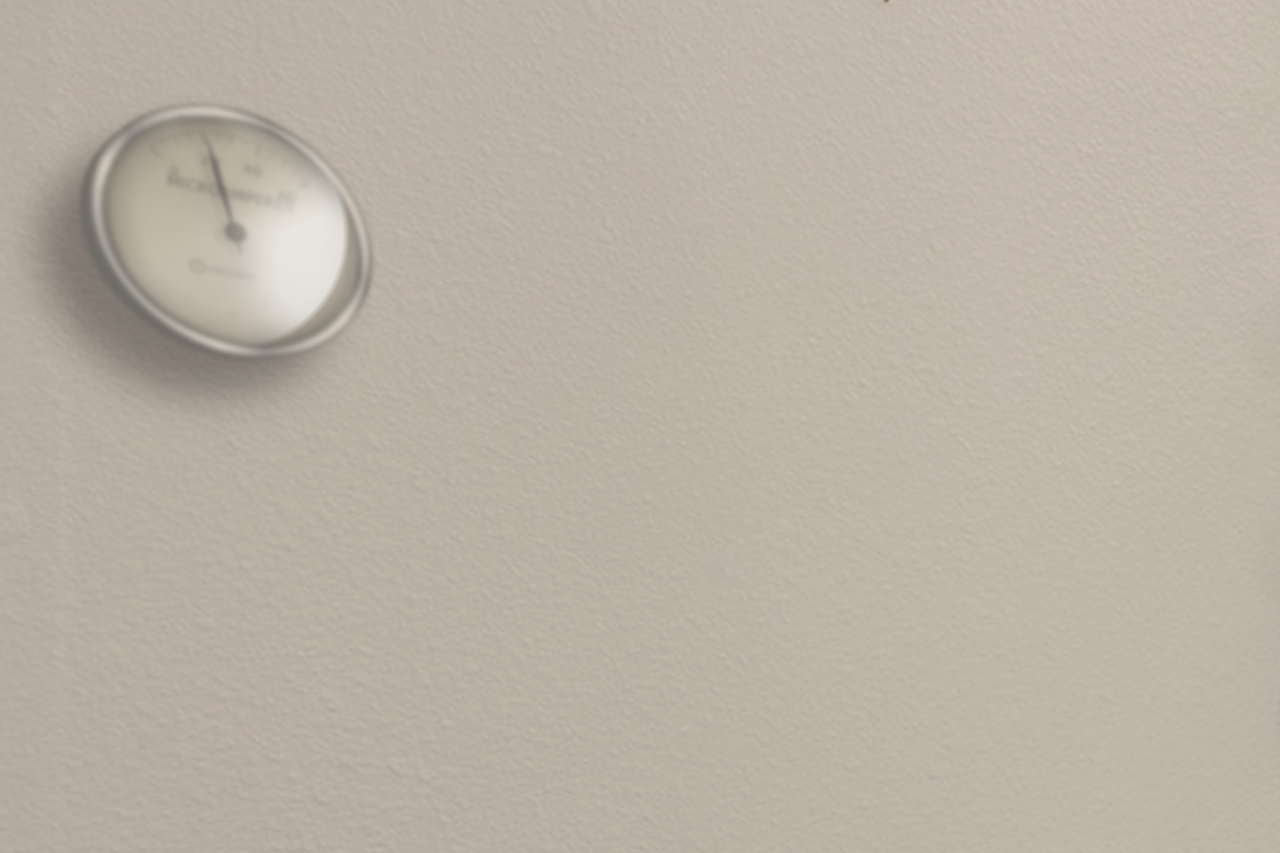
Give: 20,µA
